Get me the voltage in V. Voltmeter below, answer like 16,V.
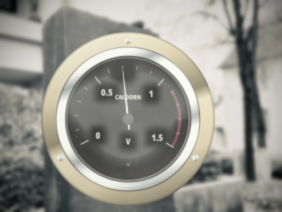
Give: 0.7,V
